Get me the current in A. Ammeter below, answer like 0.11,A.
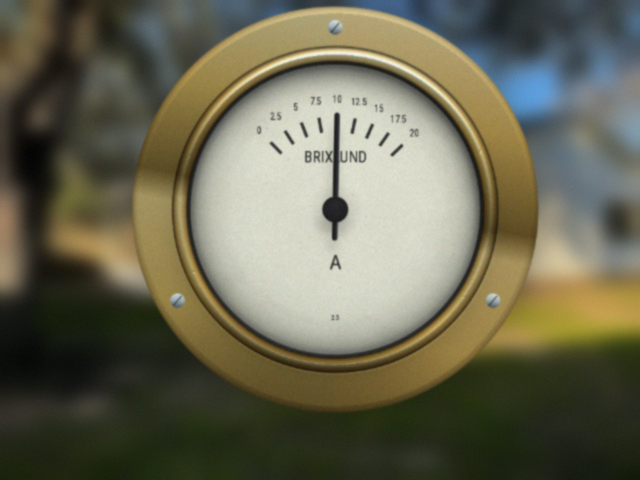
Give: 10,A
